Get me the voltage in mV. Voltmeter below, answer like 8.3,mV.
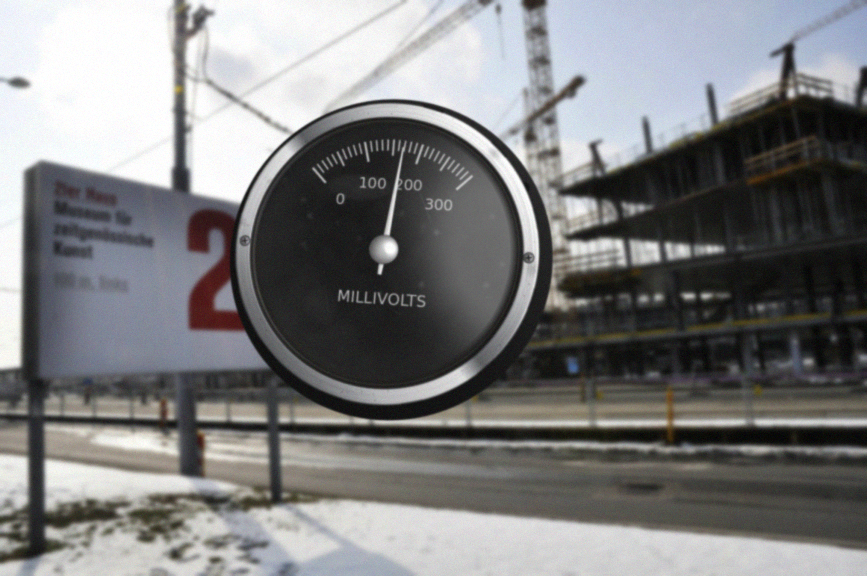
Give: 170,mV
